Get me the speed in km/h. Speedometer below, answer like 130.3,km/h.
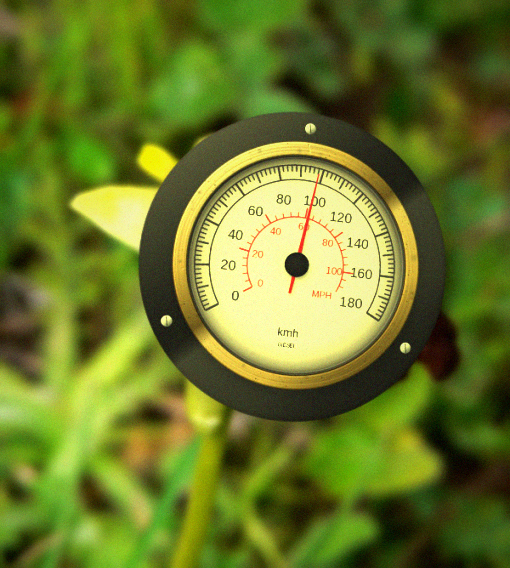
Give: 98,km/h
